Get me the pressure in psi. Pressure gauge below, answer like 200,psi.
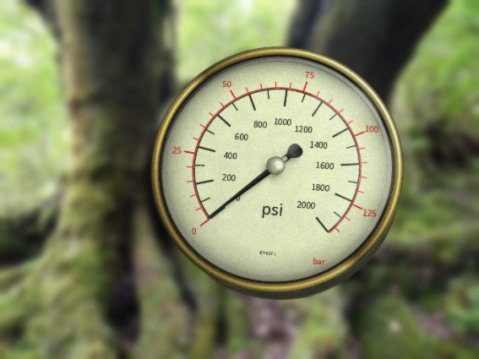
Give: 0,psi
